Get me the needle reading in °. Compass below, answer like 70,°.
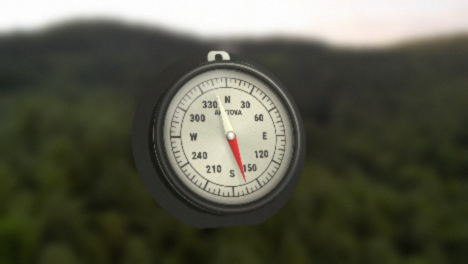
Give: 165,°
